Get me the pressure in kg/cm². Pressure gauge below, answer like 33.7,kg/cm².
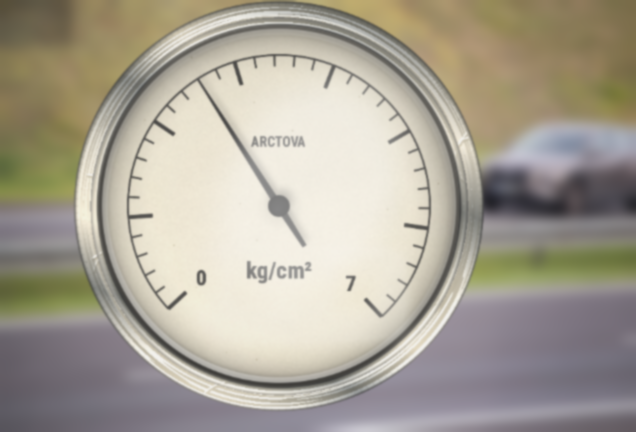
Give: 2.6,kg/cm²
